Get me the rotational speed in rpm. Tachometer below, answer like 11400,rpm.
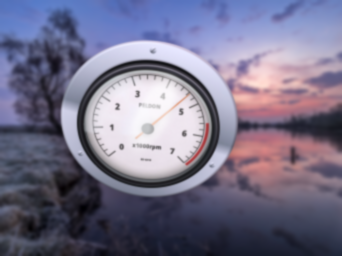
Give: 4600,rpm
